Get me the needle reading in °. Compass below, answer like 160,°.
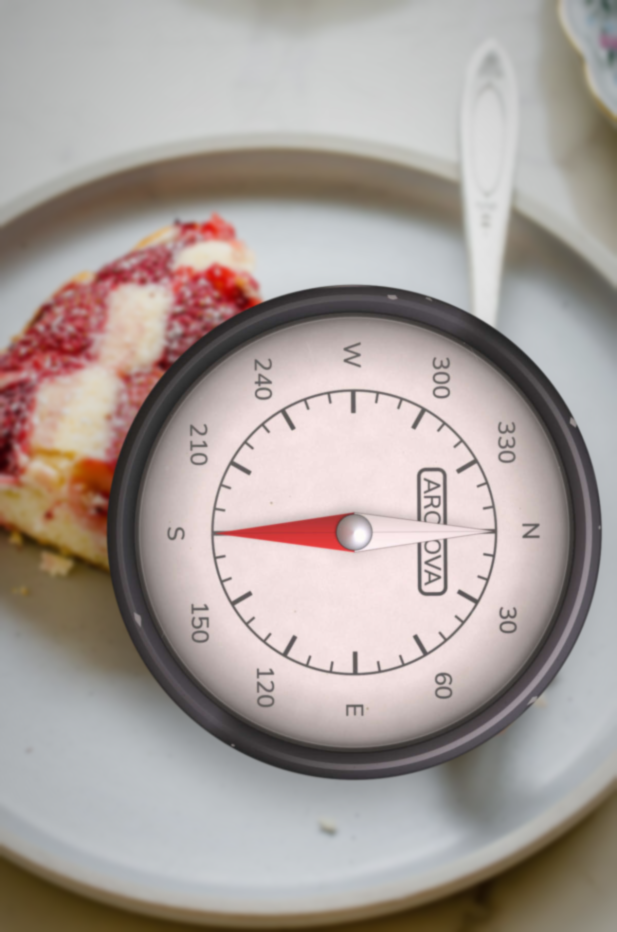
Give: 180,°
